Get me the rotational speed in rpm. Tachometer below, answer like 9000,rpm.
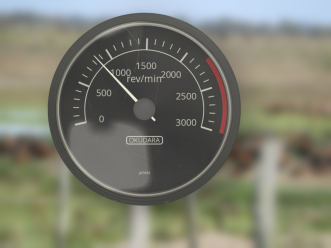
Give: 850,rpm
